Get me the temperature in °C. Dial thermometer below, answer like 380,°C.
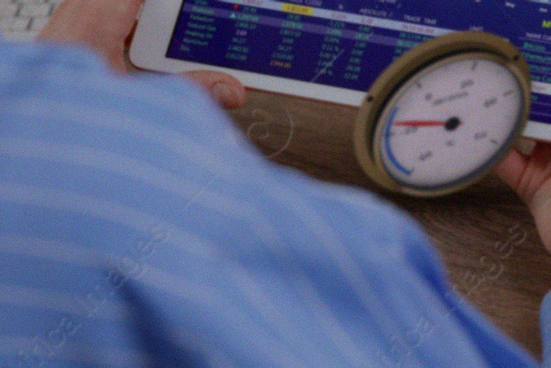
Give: -15,°C
